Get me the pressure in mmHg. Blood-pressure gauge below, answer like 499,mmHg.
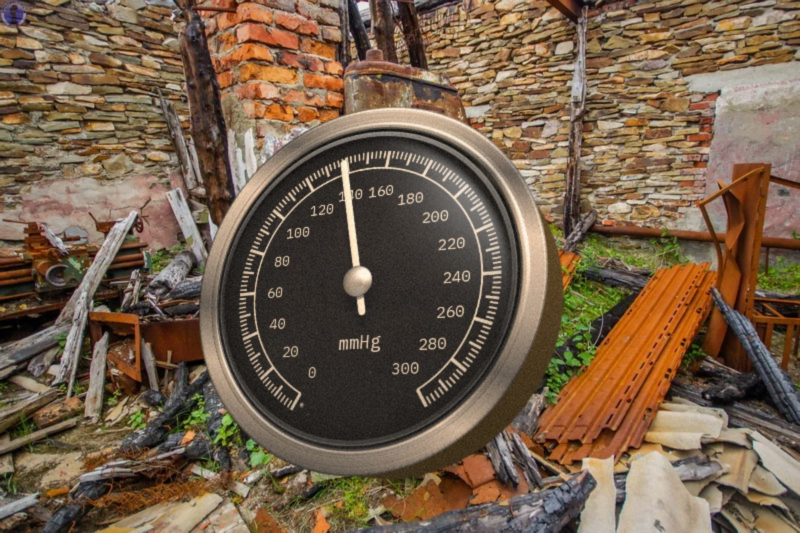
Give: 140,mmHg
